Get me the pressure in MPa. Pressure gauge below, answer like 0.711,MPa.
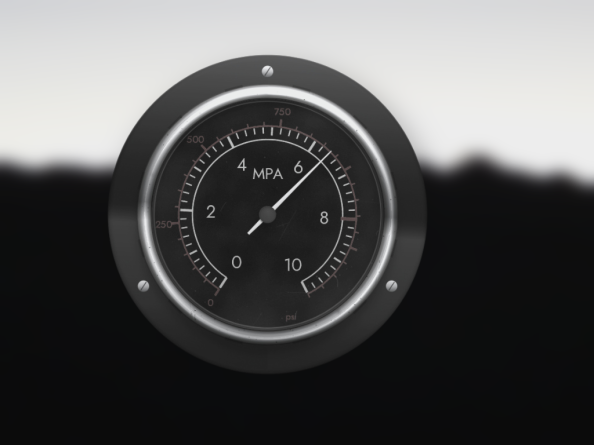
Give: 6.4,MPa
